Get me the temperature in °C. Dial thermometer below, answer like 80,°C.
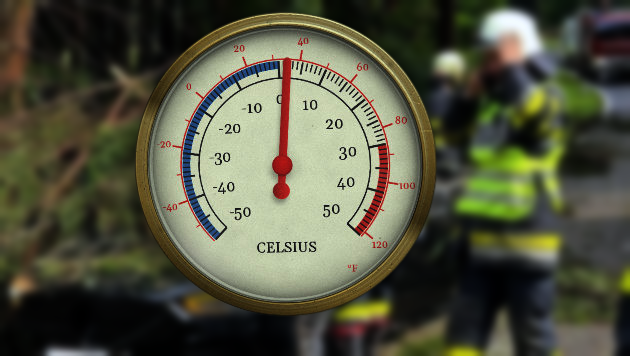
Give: 2,°C
